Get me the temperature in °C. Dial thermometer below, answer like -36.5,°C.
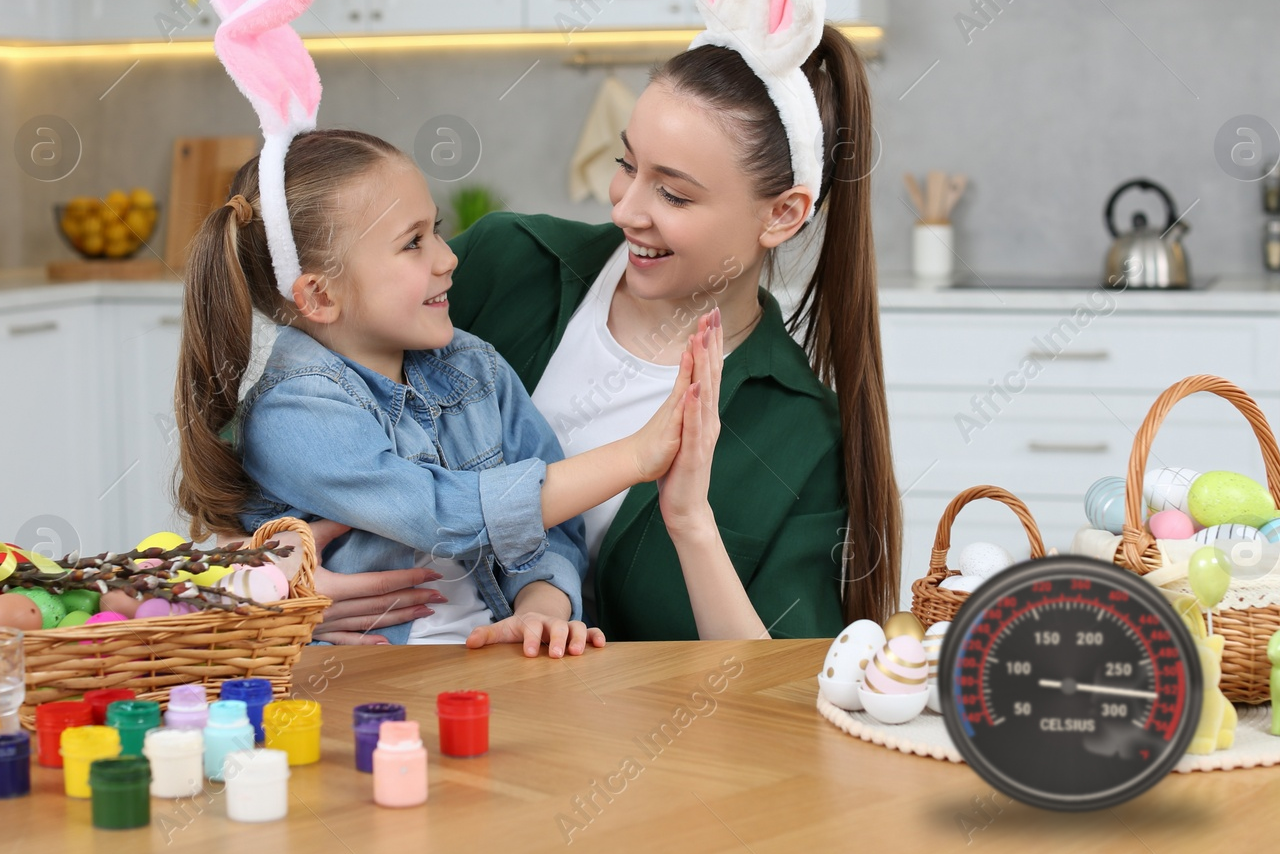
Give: 275,°C
